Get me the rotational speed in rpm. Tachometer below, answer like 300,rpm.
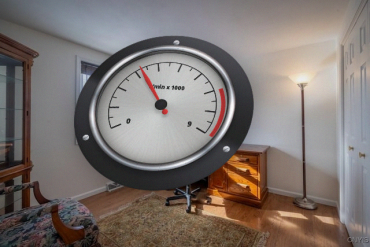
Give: 3250,rpm
